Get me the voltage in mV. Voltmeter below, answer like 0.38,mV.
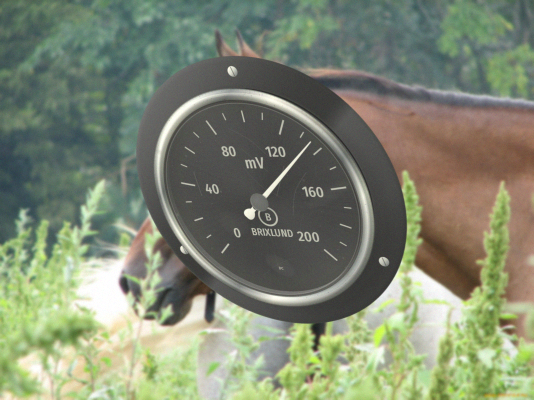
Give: 135,mV
